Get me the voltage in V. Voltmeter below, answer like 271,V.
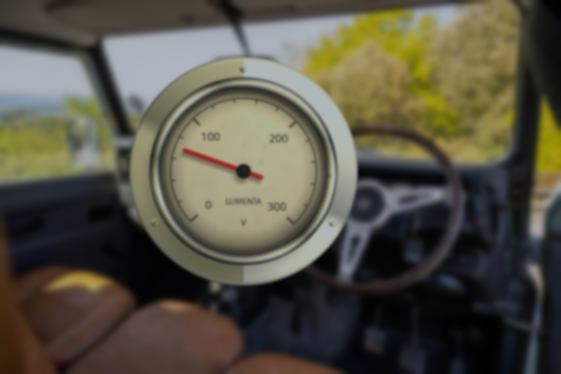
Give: 70,V
